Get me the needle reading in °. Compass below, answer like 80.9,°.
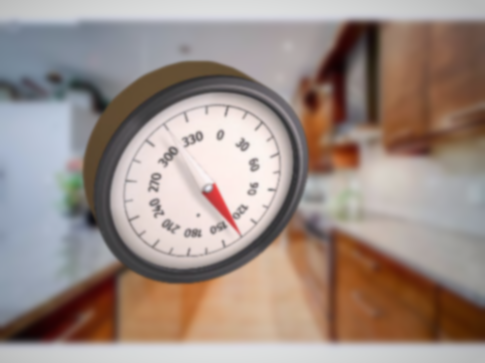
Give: 135,°
